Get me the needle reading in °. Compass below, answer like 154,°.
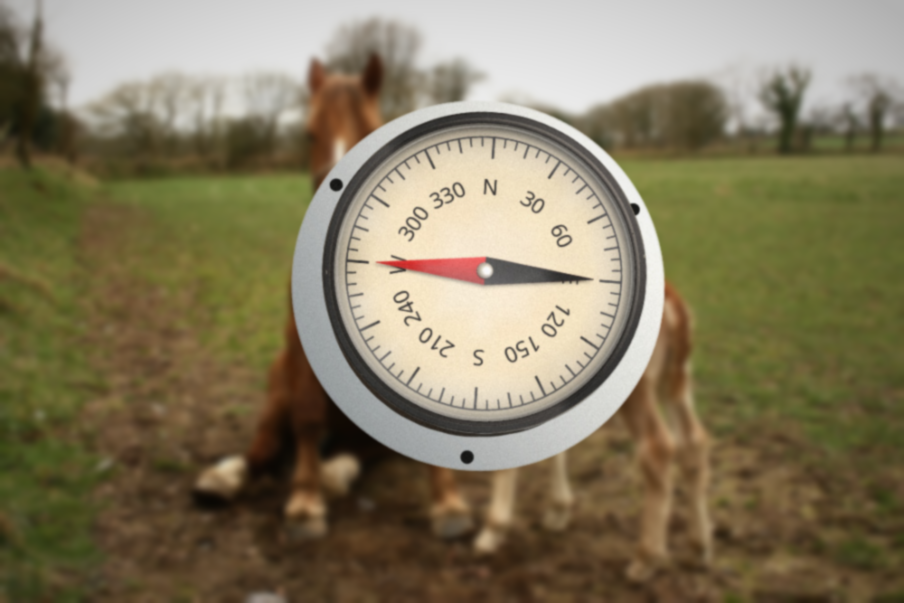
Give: 270,°
